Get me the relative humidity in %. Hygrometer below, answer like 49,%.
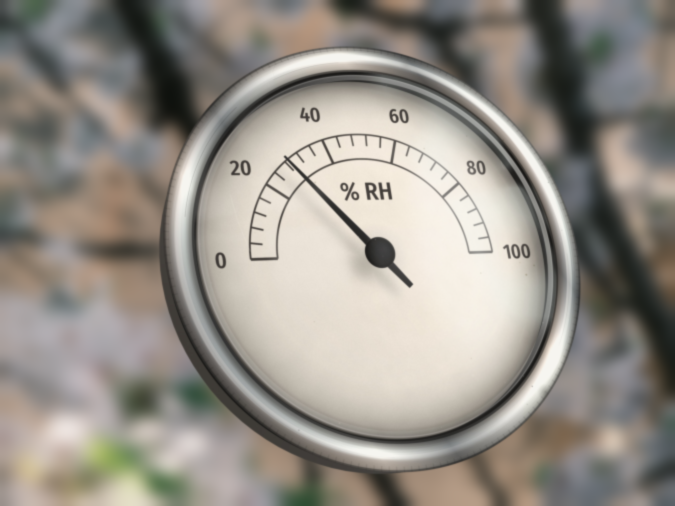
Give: 28,%
